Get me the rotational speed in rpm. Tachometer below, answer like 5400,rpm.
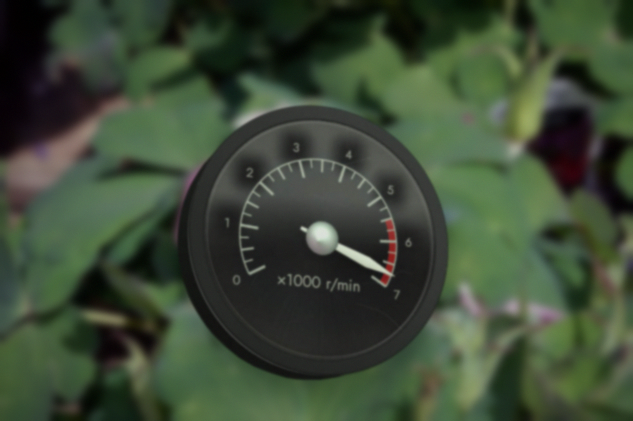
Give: 6750,rpm
